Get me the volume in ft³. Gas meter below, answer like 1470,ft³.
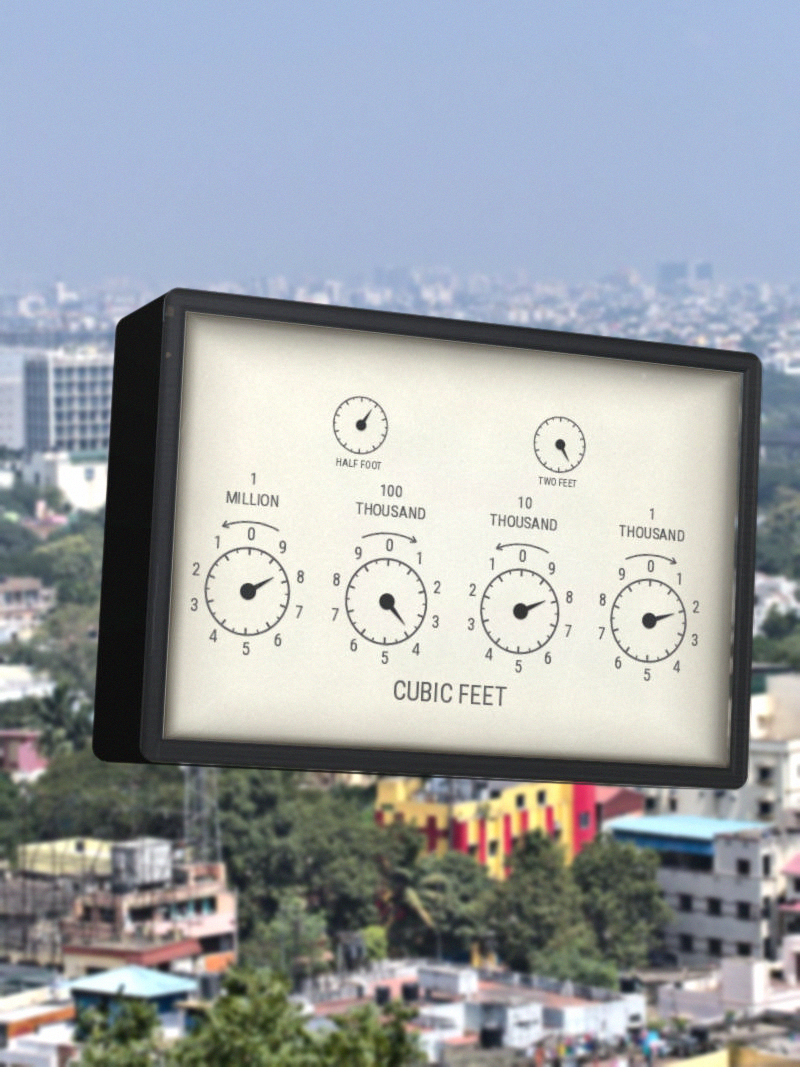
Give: 838200,ft³
